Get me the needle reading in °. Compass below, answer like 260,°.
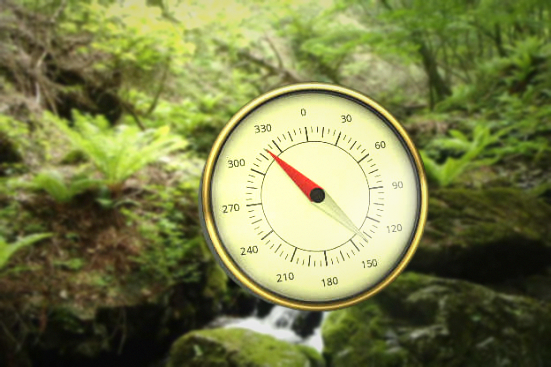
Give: 320,°
